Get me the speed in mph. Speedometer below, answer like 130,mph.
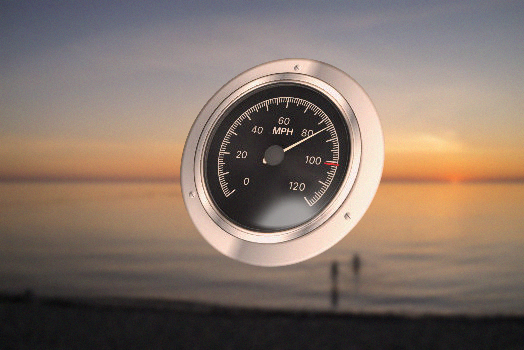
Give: 85,mph
